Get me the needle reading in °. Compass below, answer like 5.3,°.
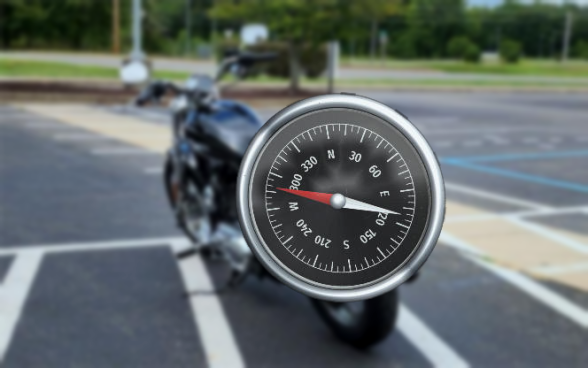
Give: 290,°
